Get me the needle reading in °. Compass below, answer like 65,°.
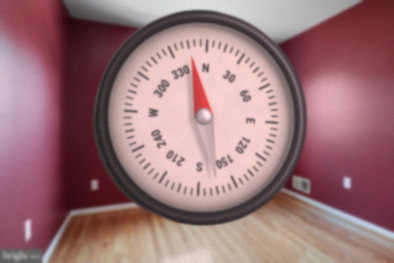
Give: 345,°
